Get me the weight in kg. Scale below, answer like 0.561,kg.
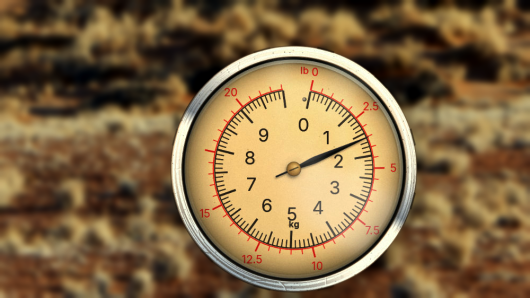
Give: 1.6,kg
